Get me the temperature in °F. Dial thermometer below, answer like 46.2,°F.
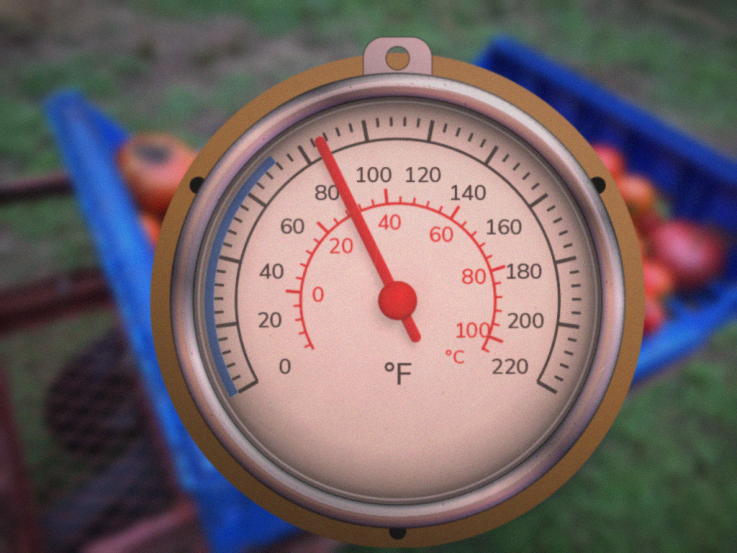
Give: 86,°F
